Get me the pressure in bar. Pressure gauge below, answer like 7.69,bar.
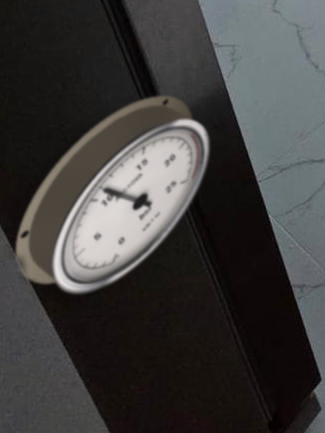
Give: 11,bar
